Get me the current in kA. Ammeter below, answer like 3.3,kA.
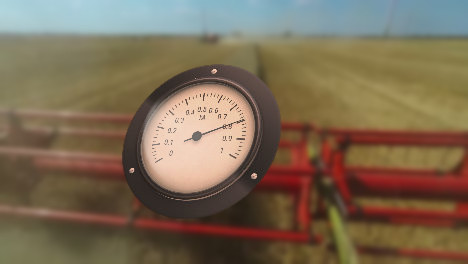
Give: 0.8,kA
